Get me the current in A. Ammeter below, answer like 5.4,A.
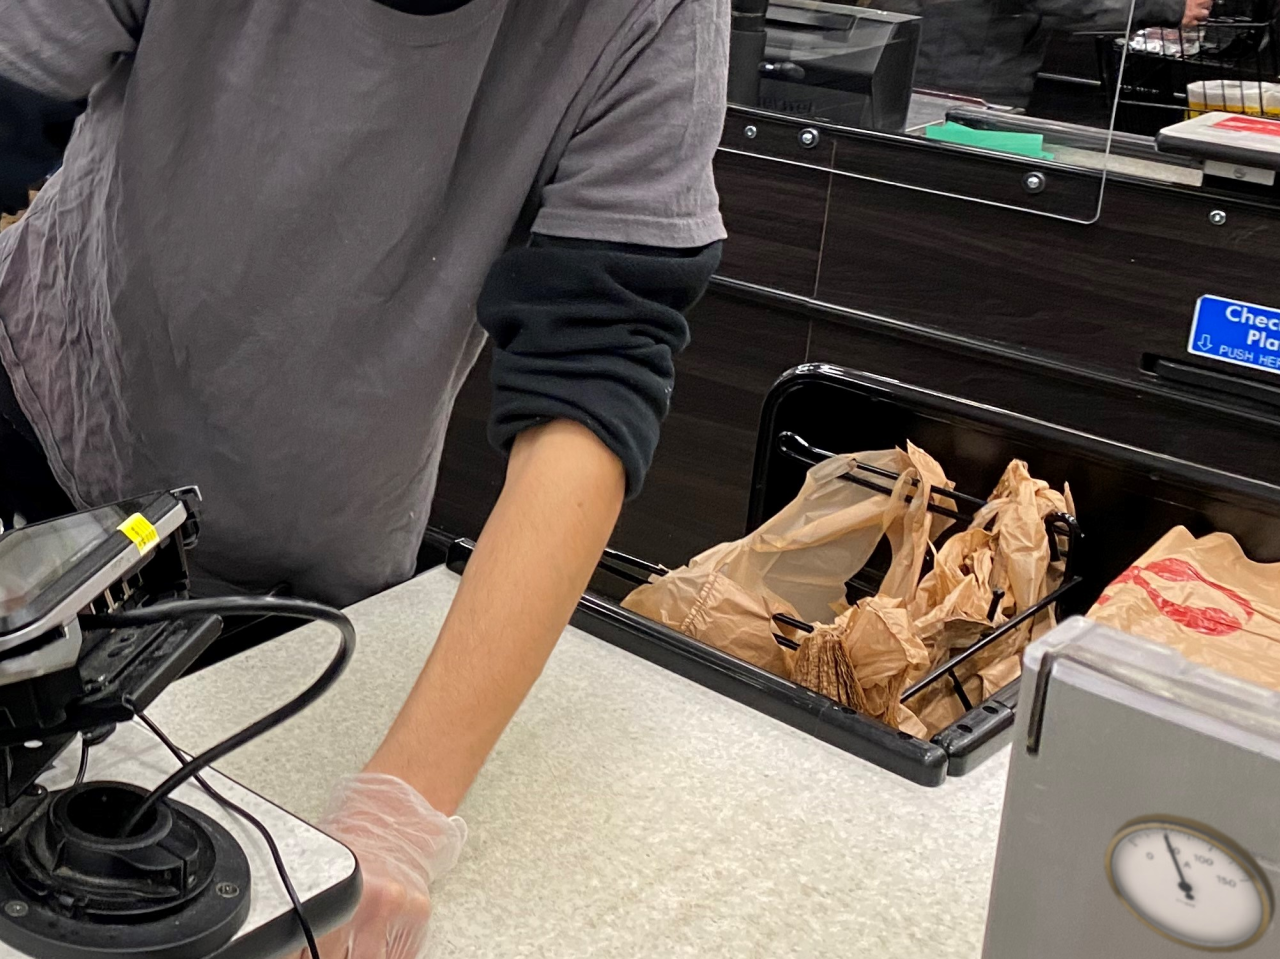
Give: 50,A
